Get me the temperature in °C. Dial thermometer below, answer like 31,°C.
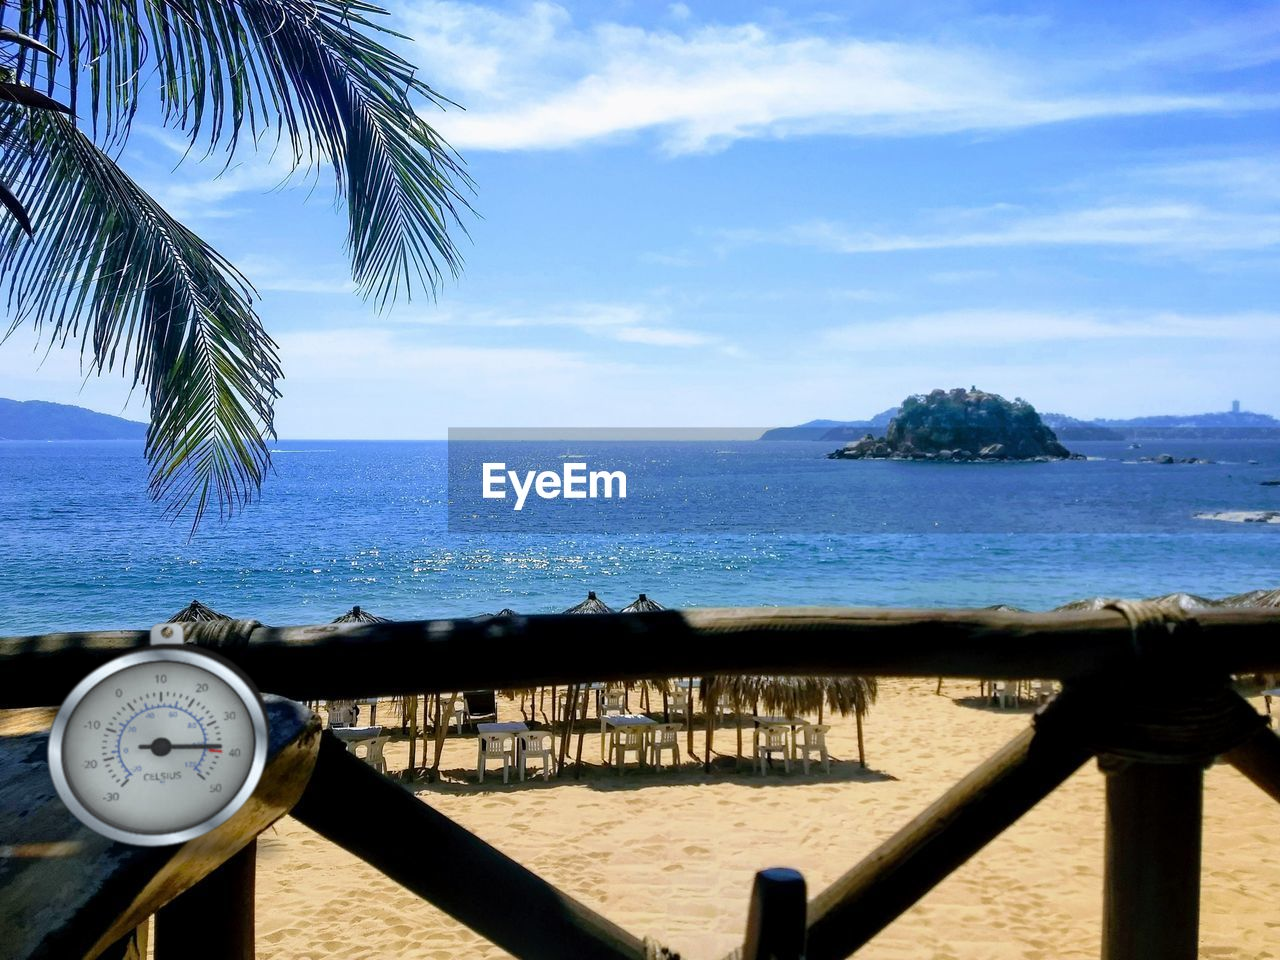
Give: 38,°C
